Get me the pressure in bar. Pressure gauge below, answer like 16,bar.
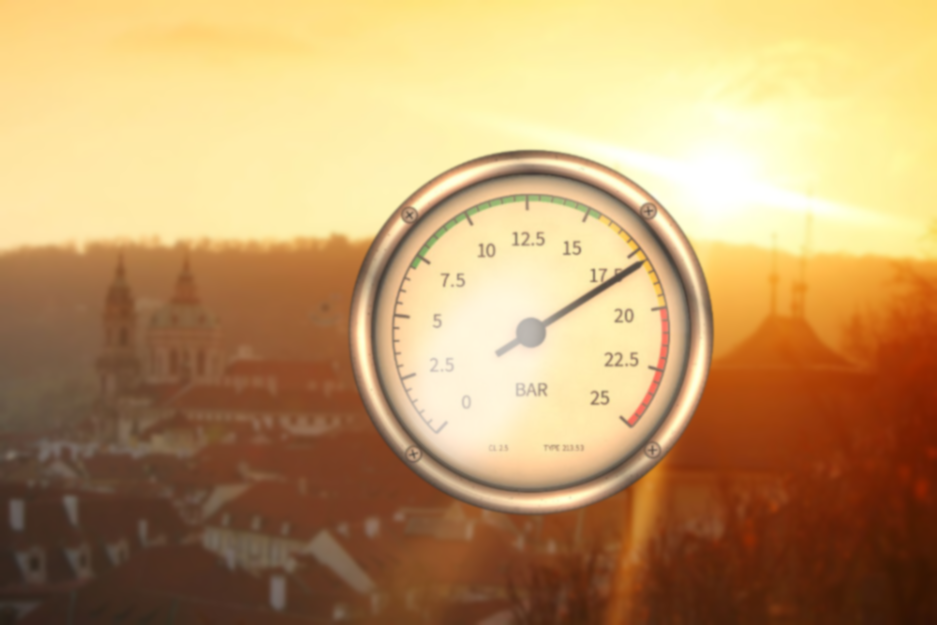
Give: 18,bar
